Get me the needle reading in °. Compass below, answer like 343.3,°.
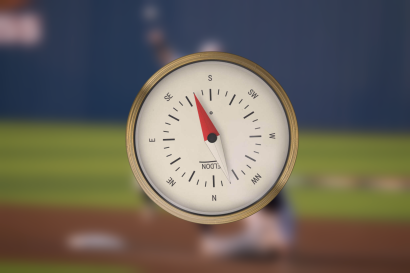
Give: 160,°
